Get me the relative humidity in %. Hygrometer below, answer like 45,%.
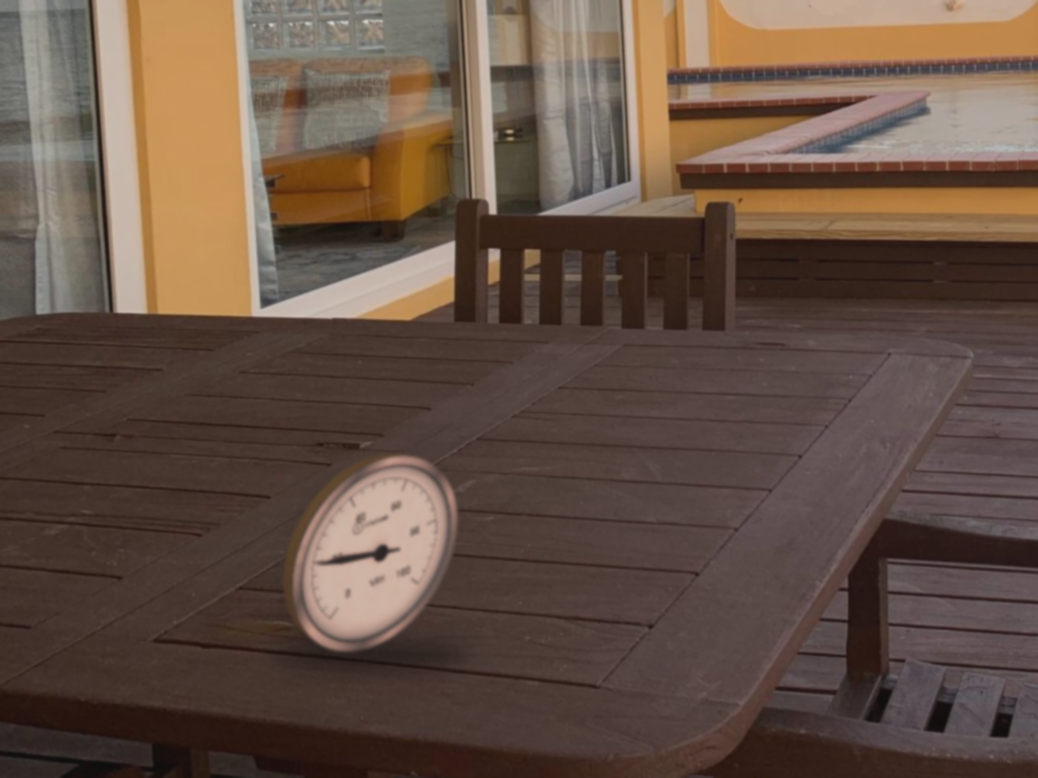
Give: 20,%
